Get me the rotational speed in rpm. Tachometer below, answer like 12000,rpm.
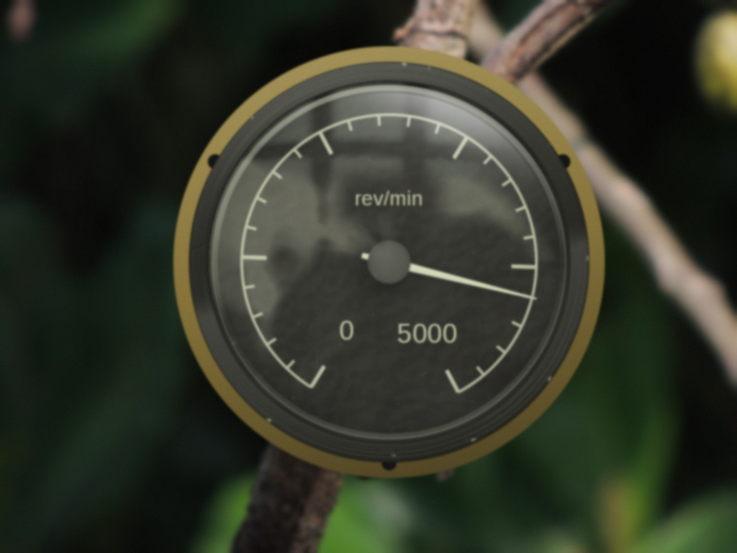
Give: 4200,rpm
